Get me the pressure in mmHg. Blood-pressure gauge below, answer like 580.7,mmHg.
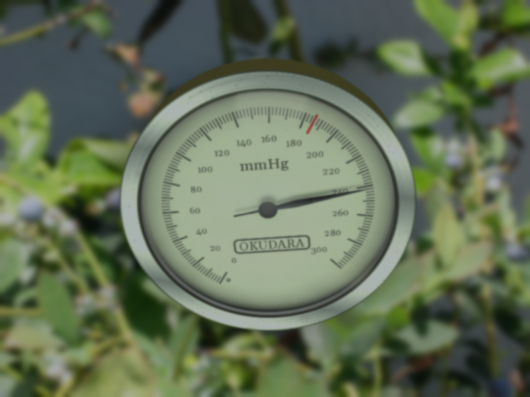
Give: 240,mmHg
